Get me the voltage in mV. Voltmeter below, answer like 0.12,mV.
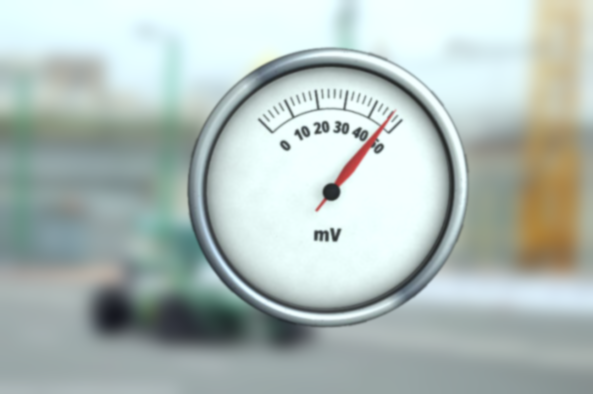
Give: 46,mV
